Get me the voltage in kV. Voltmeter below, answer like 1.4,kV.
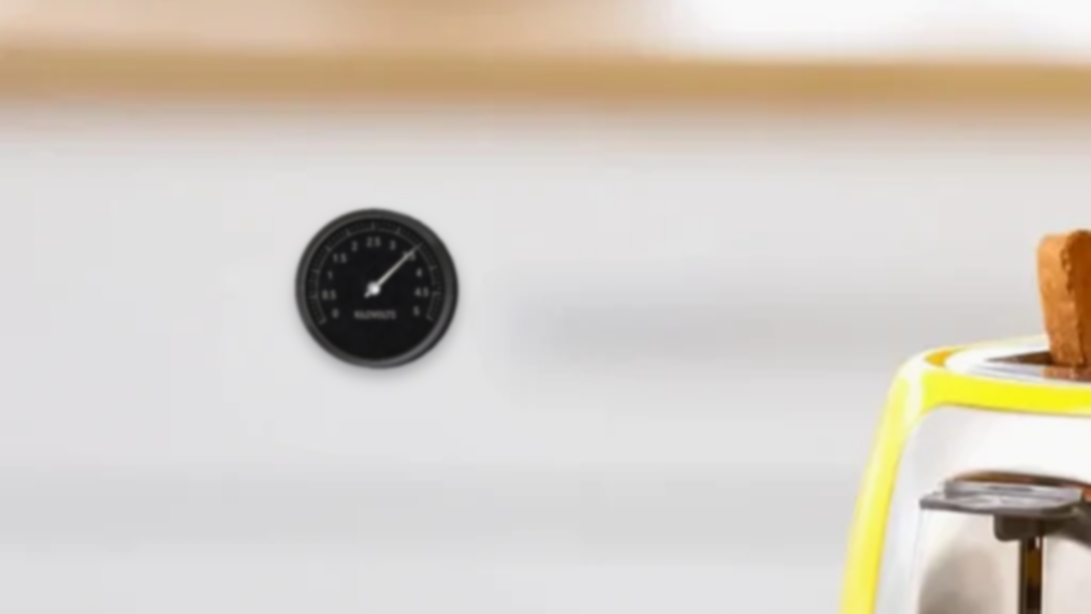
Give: 3.5,kV
